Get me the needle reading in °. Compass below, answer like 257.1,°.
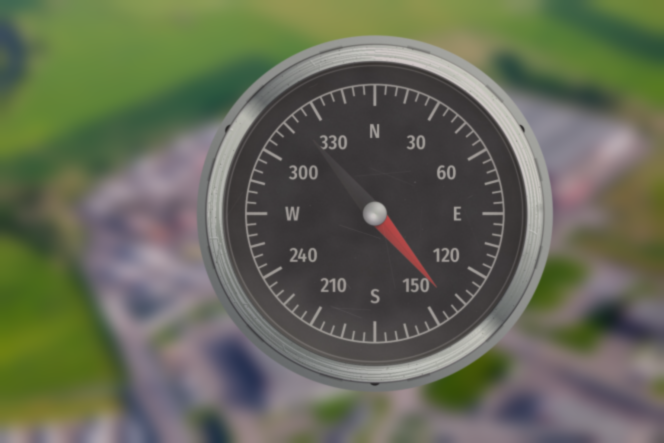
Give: 140,°
